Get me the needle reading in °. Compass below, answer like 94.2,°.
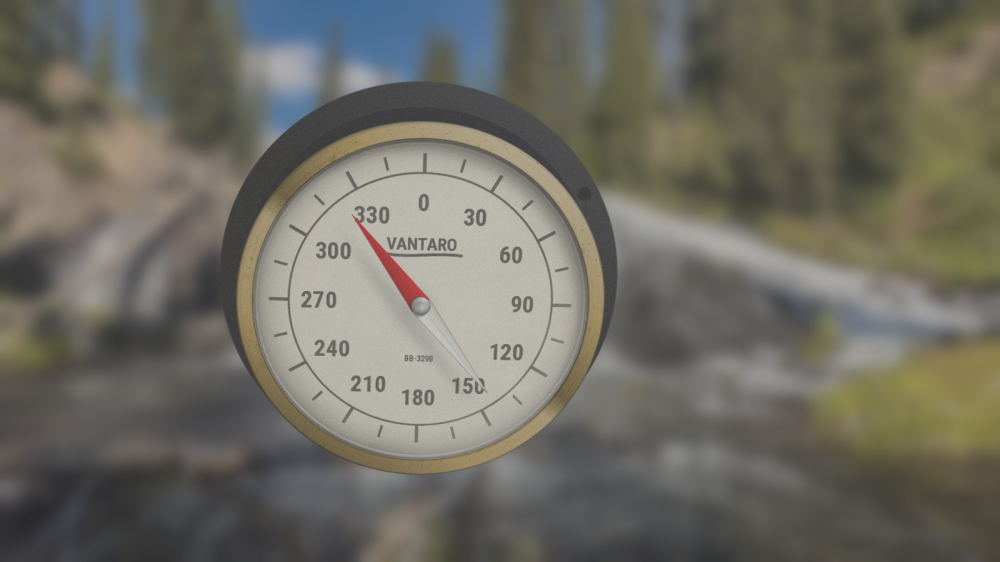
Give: 322.5,°
